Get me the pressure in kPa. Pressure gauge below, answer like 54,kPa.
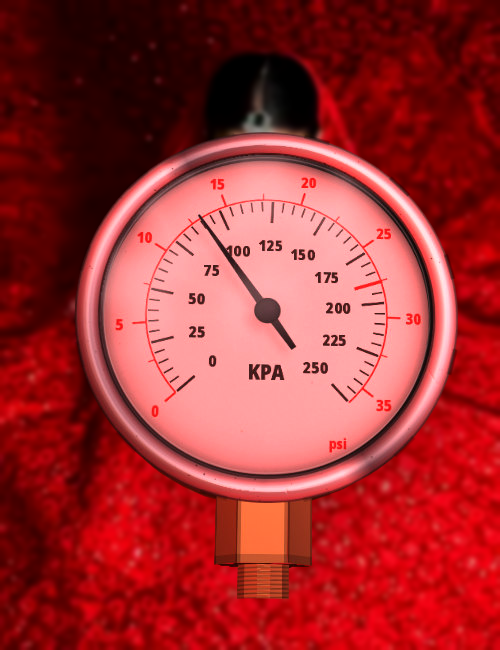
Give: 90,kPa
